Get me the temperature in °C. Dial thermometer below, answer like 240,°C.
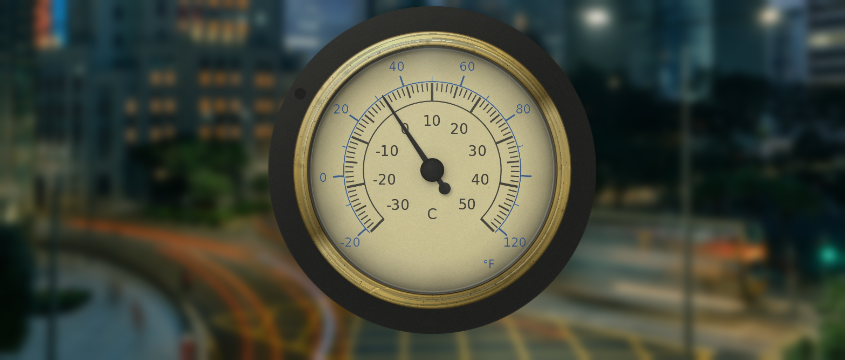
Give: 0,°C
